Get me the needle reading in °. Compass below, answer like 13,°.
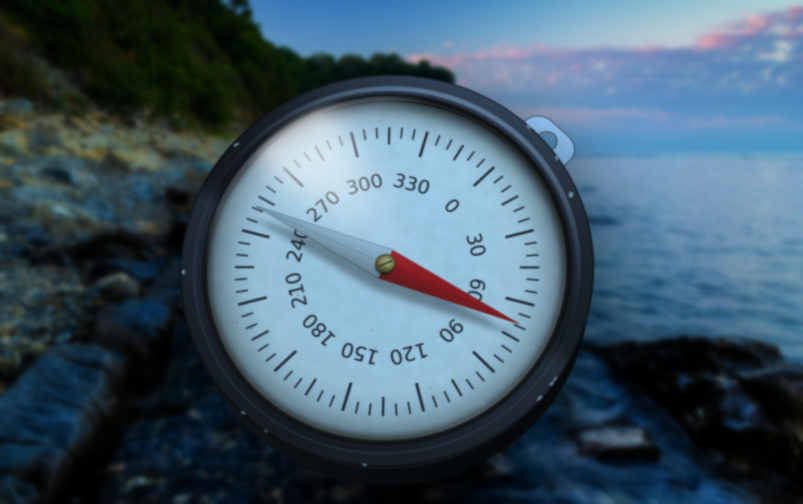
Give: 70,°
